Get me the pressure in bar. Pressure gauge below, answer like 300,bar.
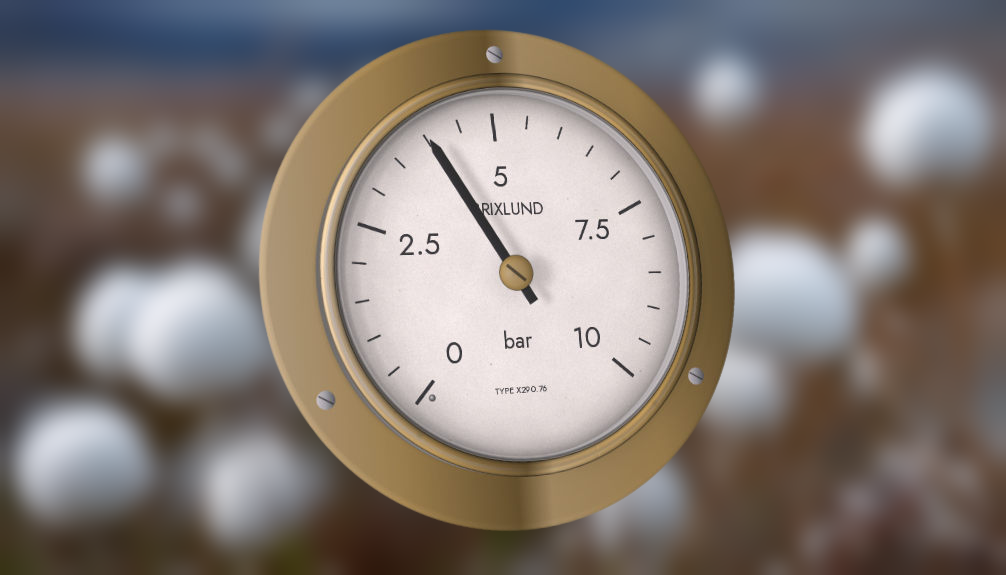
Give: 4,bar
